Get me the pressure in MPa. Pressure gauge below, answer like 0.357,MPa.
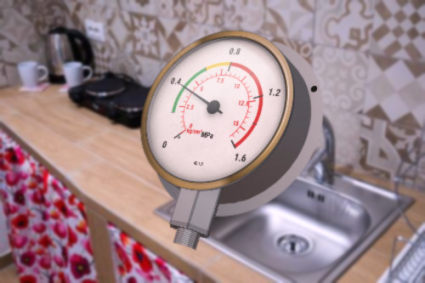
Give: 0.4,MPa
